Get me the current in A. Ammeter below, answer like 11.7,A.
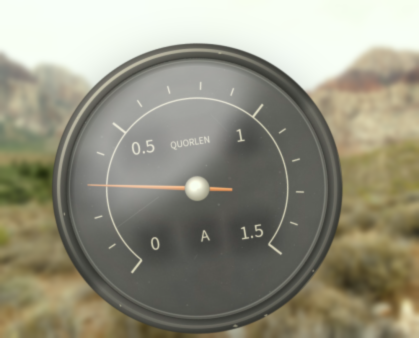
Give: 0.3,A
